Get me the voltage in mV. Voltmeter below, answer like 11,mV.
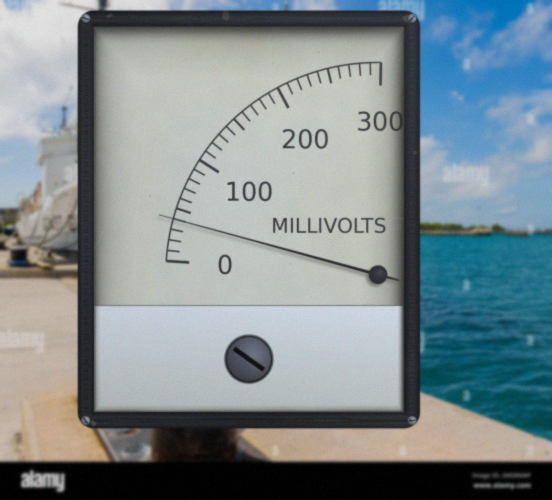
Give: 40,mV
